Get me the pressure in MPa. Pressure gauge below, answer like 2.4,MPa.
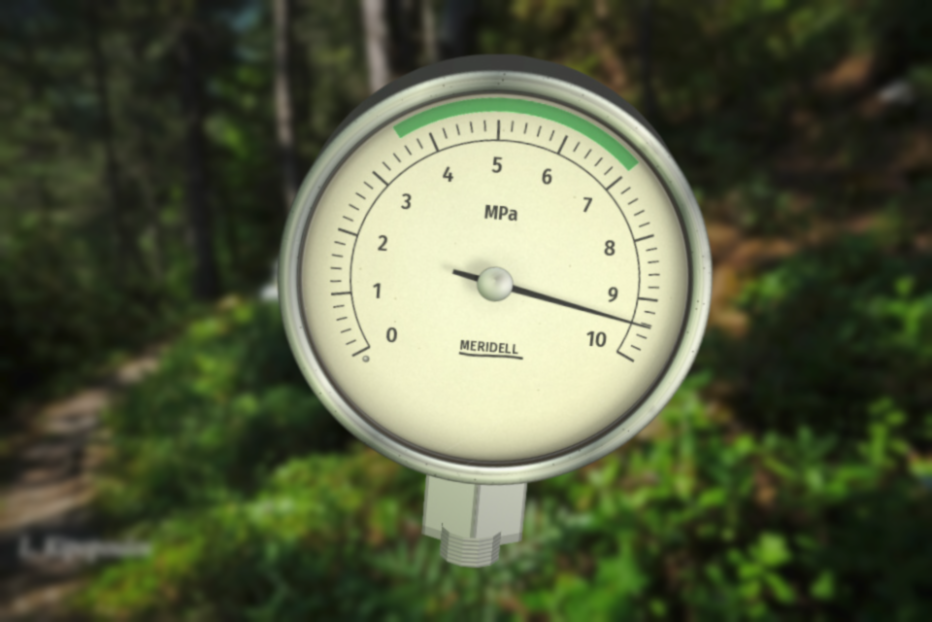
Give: 9.4,MPa
